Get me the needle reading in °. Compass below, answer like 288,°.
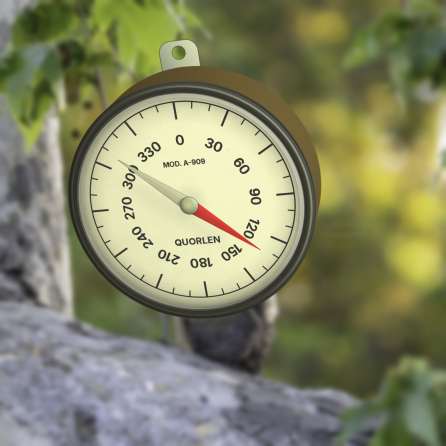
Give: 130,°
